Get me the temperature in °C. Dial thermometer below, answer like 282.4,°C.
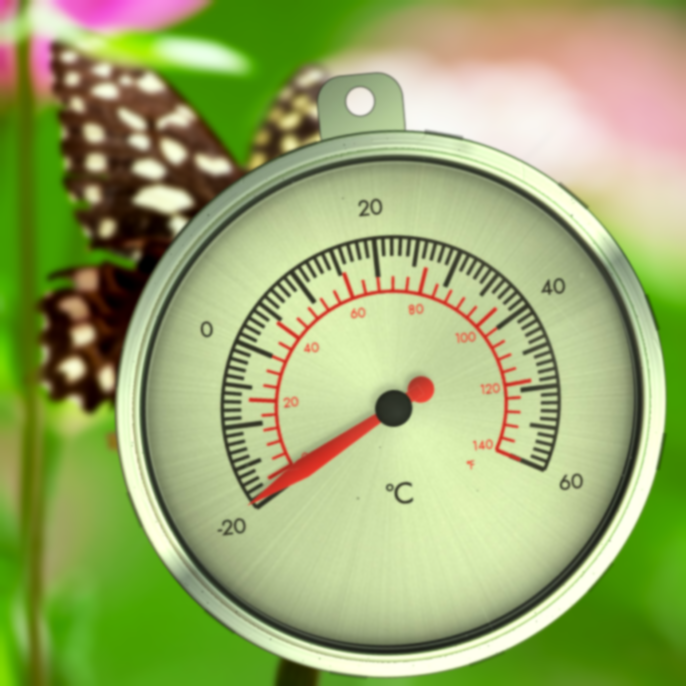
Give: -19,°C
